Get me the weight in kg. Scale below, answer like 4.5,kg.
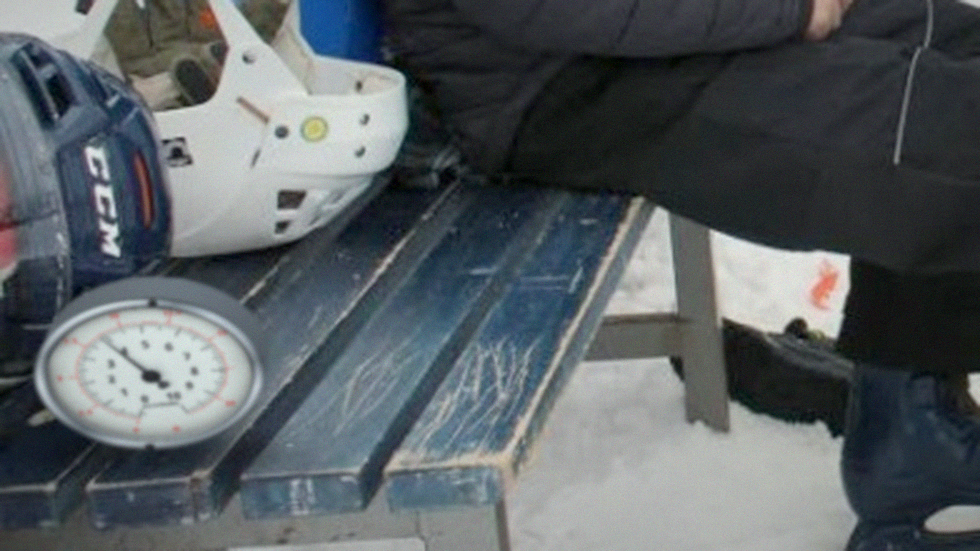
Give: 4,kg
